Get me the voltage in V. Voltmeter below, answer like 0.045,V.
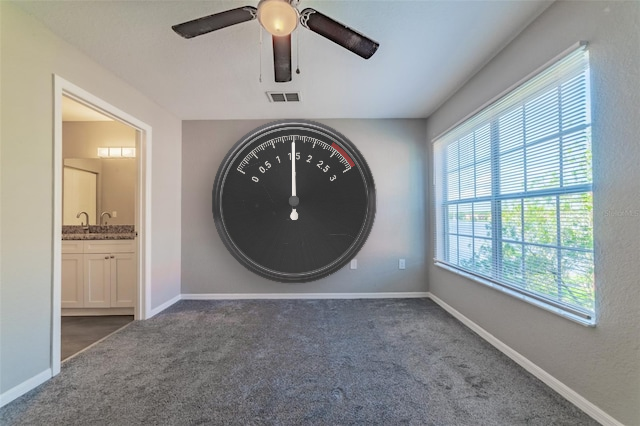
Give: 1.5,V
